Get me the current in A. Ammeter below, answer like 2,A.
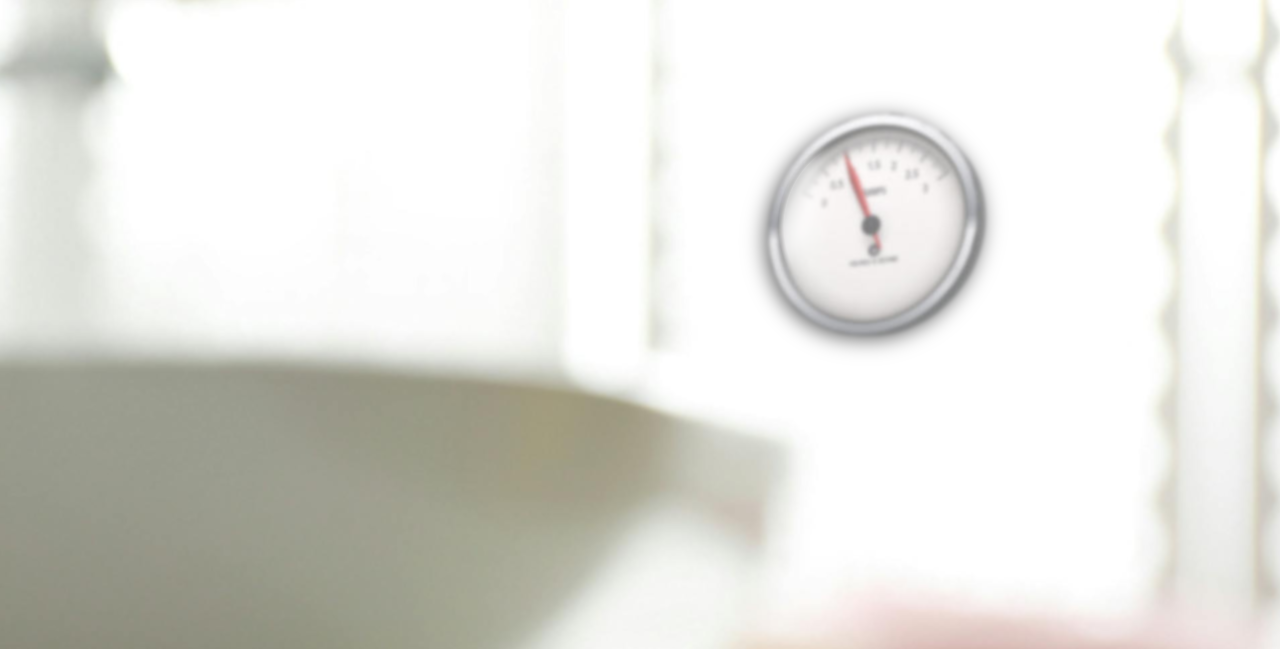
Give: 1,A
